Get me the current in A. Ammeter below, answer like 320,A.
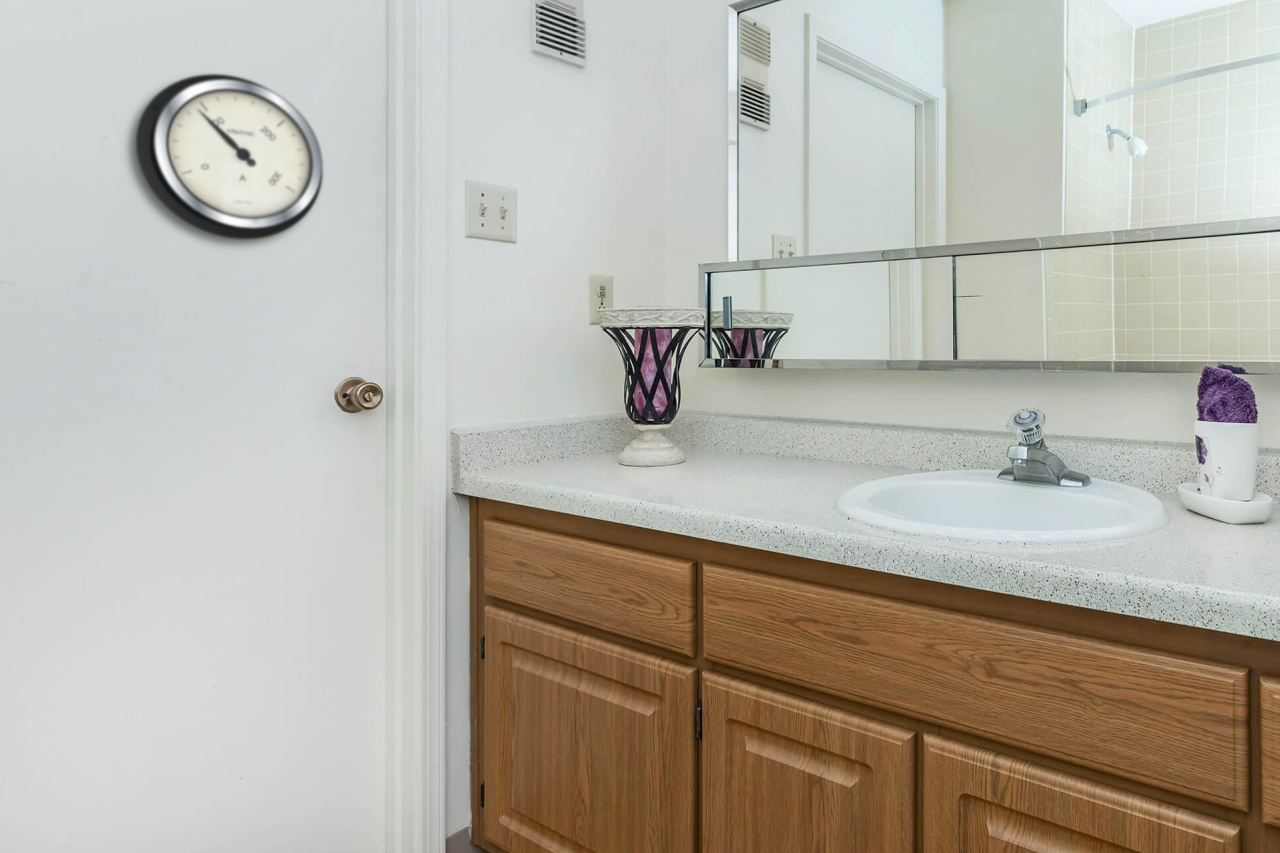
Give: 90,A
